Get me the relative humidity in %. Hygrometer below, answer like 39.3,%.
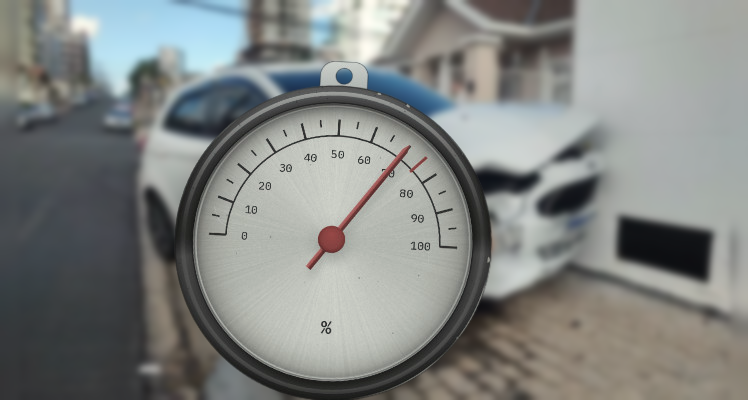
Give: 70,%
